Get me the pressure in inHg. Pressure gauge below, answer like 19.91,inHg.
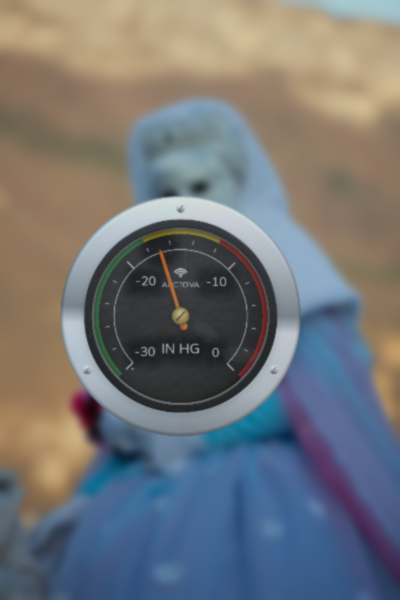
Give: -17,inHg
